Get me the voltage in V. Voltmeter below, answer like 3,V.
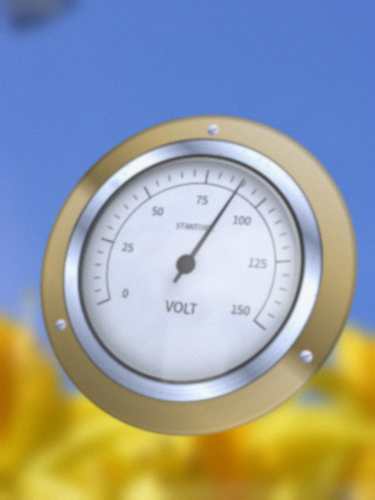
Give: 90,V
